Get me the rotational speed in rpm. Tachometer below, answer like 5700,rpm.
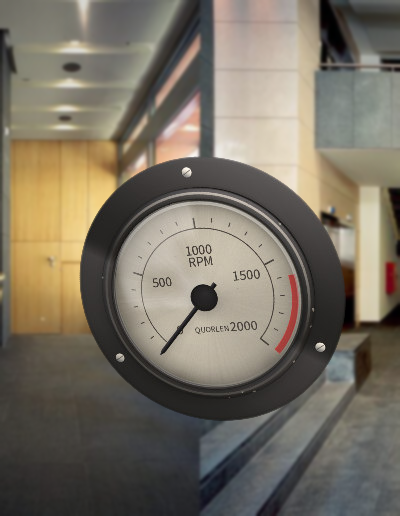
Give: 0,rpm
